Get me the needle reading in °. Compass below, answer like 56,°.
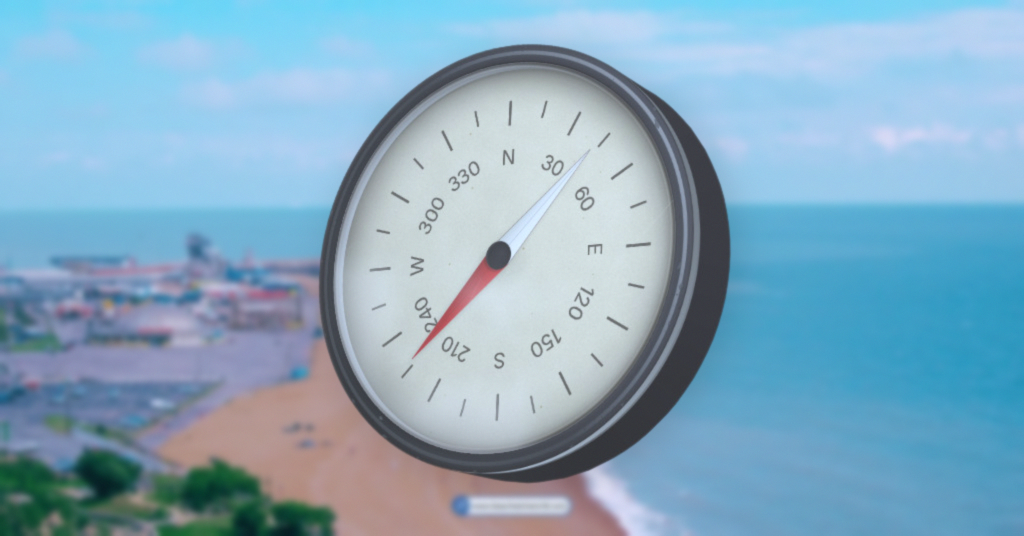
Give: 225,°
